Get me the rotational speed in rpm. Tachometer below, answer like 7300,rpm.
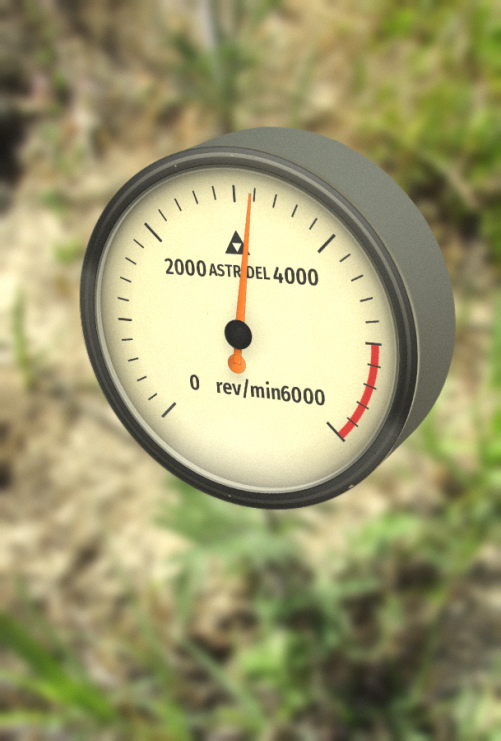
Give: 3200,rpm
